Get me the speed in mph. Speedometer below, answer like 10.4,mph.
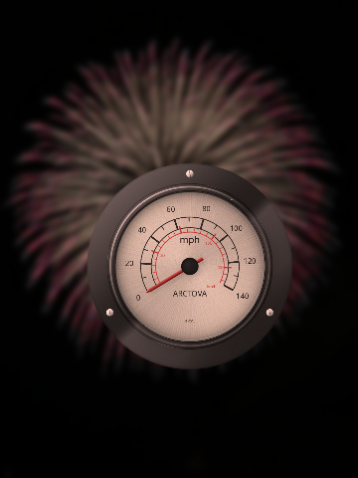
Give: 0,mph
